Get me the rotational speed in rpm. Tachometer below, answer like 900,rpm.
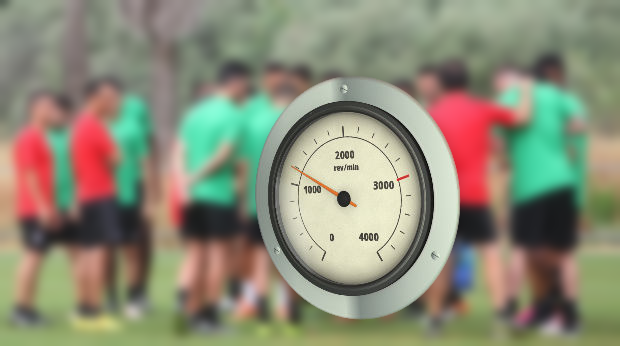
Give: 1200,rpm
